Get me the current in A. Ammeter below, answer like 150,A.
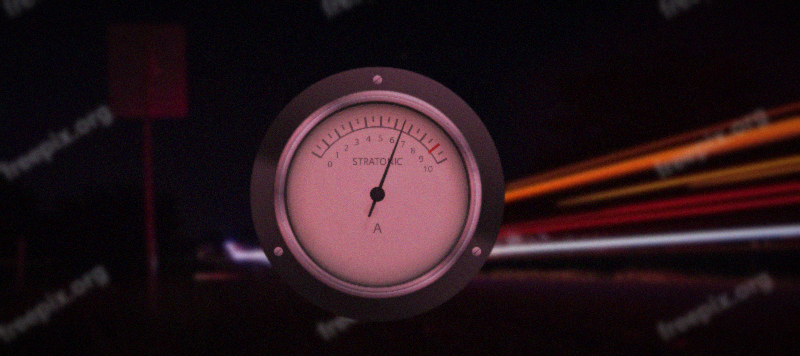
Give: 6.5,A
